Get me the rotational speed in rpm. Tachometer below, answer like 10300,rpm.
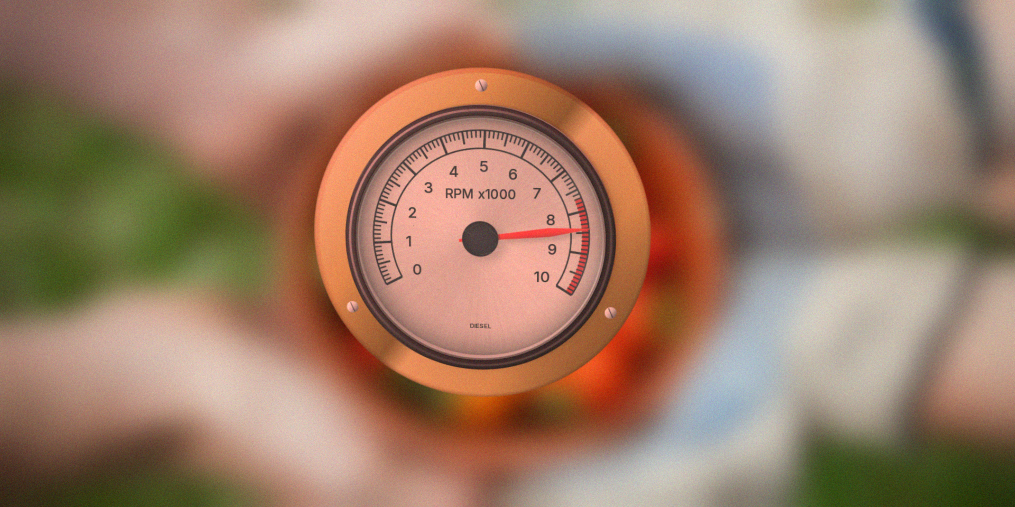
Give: 8400,rpm
